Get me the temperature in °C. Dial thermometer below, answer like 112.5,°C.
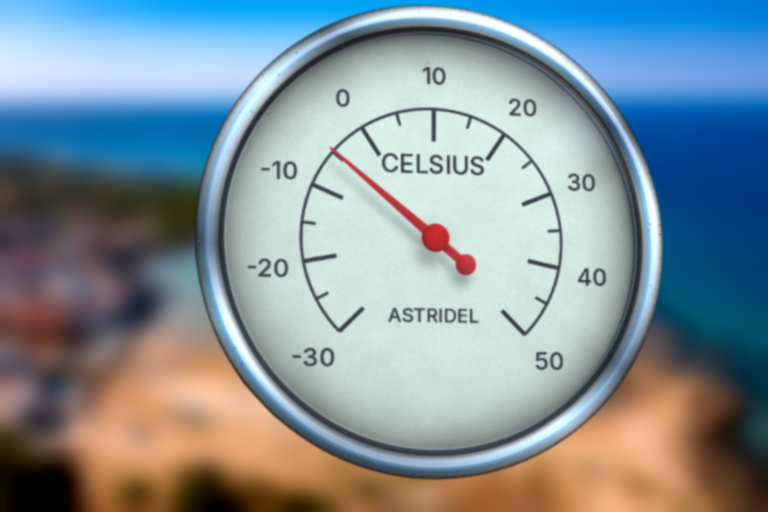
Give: -5,°C
